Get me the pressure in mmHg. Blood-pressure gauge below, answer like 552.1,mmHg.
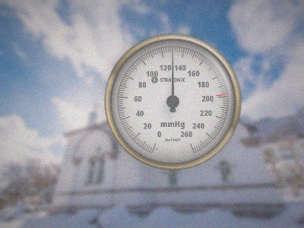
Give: 130,mmHg
